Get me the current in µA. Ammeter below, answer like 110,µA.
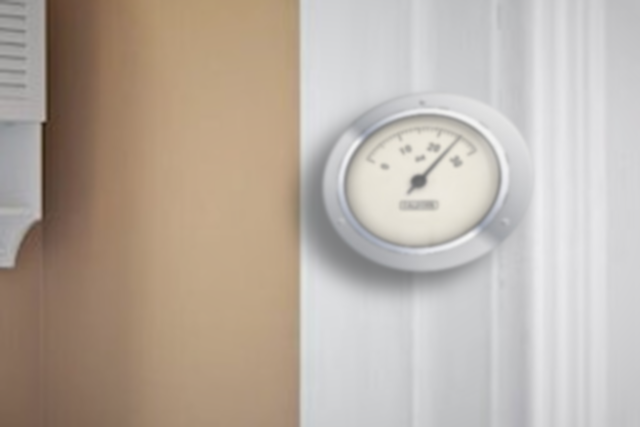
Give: 25,µA
